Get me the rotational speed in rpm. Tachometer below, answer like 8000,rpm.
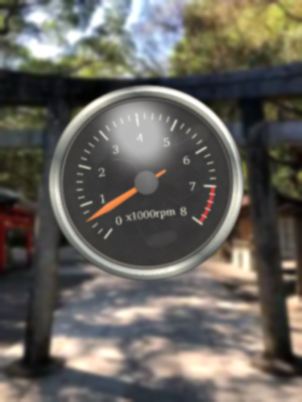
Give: 600,rpm
